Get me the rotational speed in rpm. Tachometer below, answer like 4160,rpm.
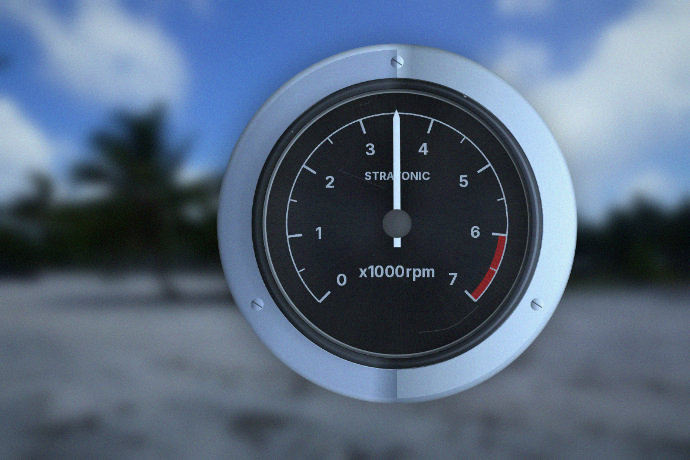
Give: 3500,rpm
